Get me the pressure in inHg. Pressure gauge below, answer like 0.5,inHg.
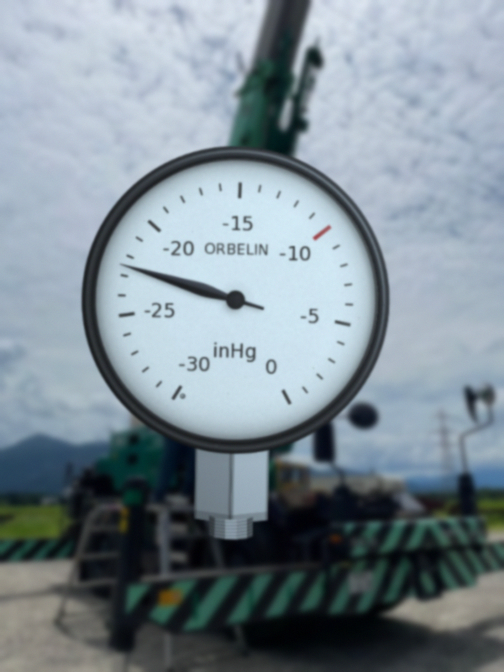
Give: -22.5,inHg
